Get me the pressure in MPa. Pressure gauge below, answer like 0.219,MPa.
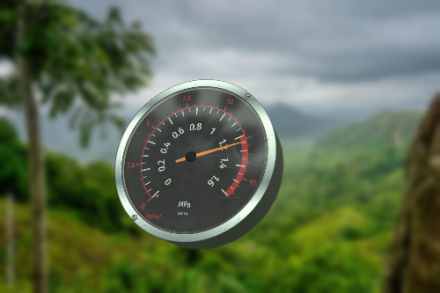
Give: 1.25,MPa
